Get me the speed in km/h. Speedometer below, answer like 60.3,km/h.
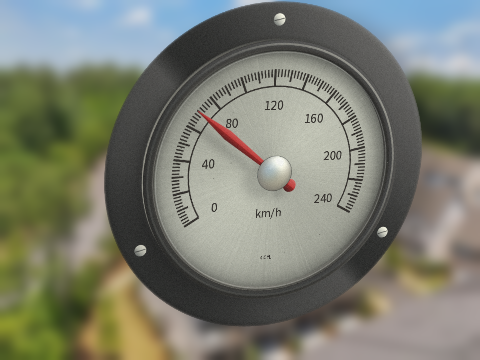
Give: 70,km/h
